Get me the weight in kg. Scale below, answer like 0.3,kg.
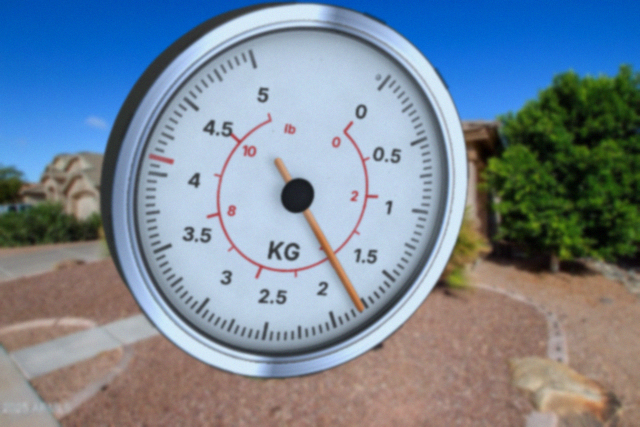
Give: 1.8,kg
